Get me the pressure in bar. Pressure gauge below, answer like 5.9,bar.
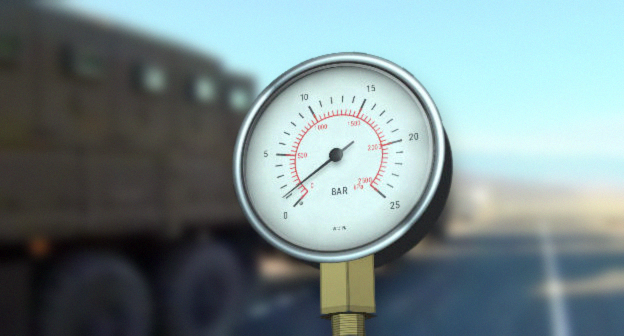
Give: 1,bar
